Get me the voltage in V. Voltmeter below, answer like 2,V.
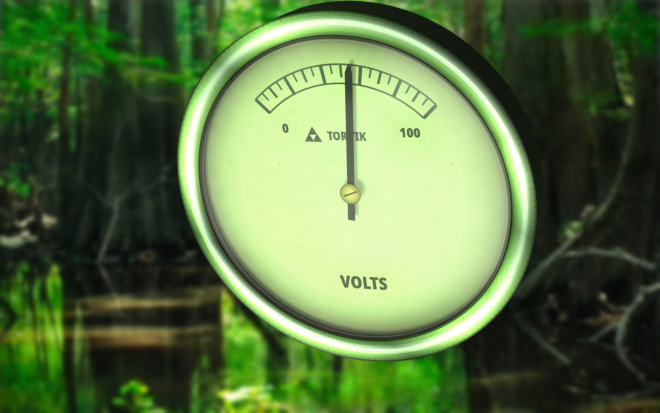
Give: 55,V
